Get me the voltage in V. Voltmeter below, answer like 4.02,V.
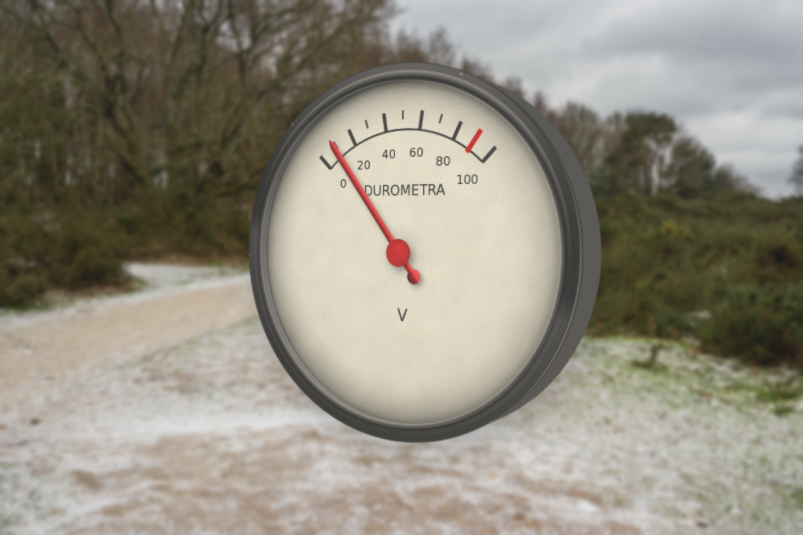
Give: 10,V
